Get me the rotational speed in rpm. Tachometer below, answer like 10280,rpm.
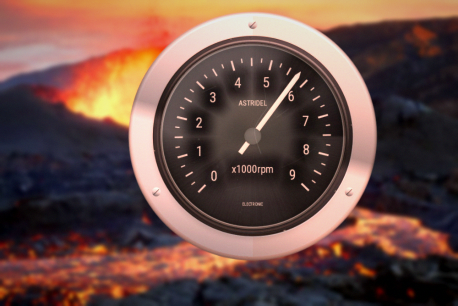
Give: 5750,rpm
